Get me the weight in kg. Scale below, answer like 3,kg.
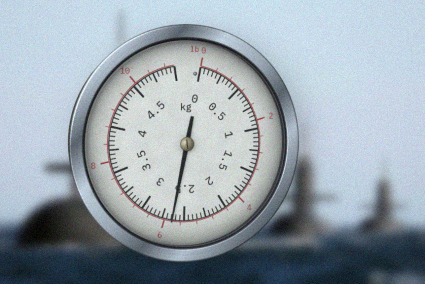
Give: 2.65,kg
